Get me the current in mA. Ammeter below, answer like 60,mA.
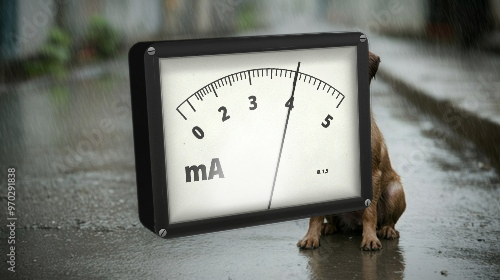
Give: 4,mA
